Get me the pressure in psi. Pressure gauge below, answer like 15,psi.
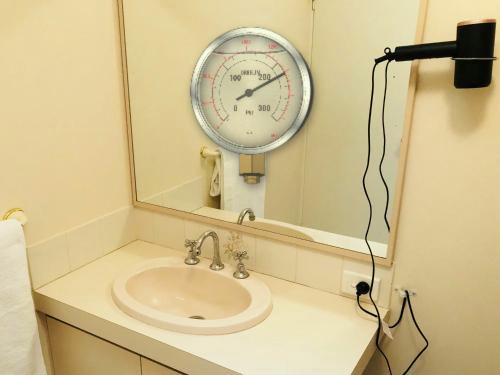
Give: 220,psi
